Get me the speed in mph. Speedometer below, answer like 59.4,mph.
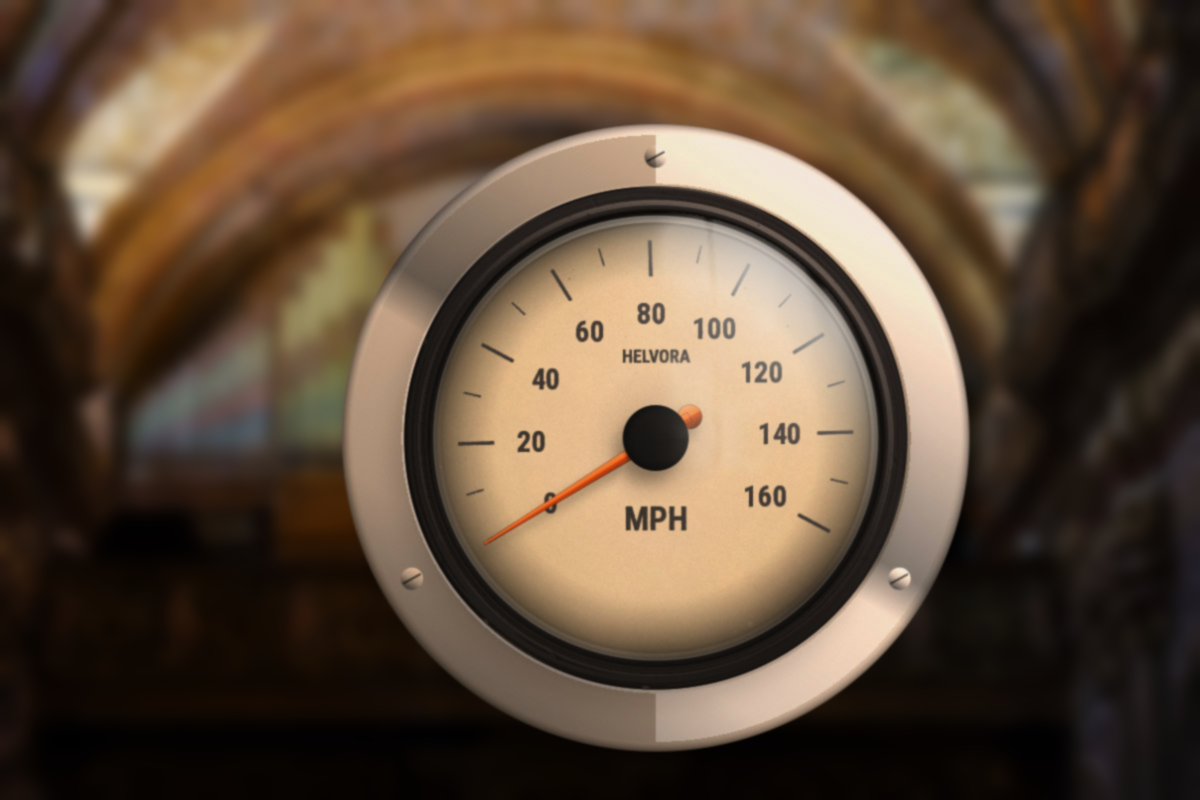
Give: 0,mph
